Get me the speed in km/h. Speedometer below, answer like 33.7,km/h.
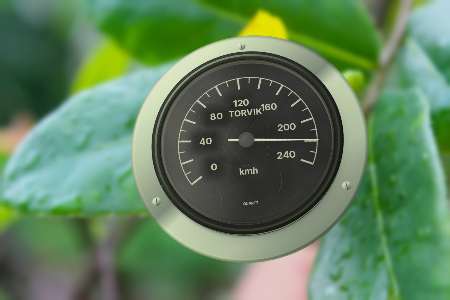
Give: 220,km/h
